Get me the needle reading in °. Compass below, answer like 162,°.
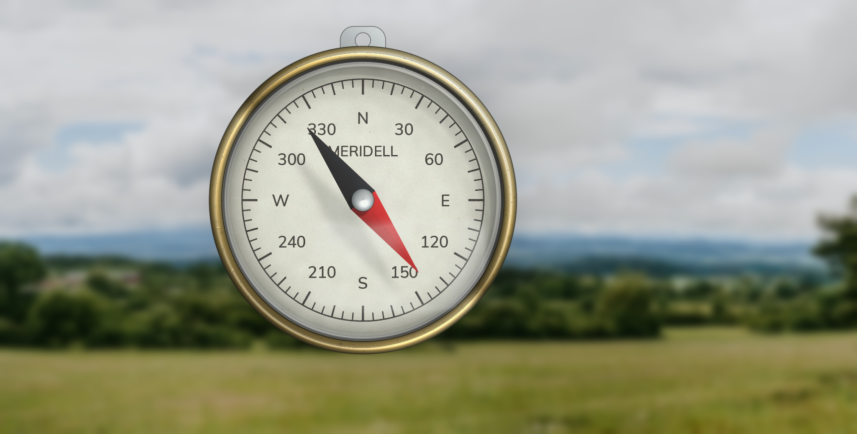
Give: 142.5,°
